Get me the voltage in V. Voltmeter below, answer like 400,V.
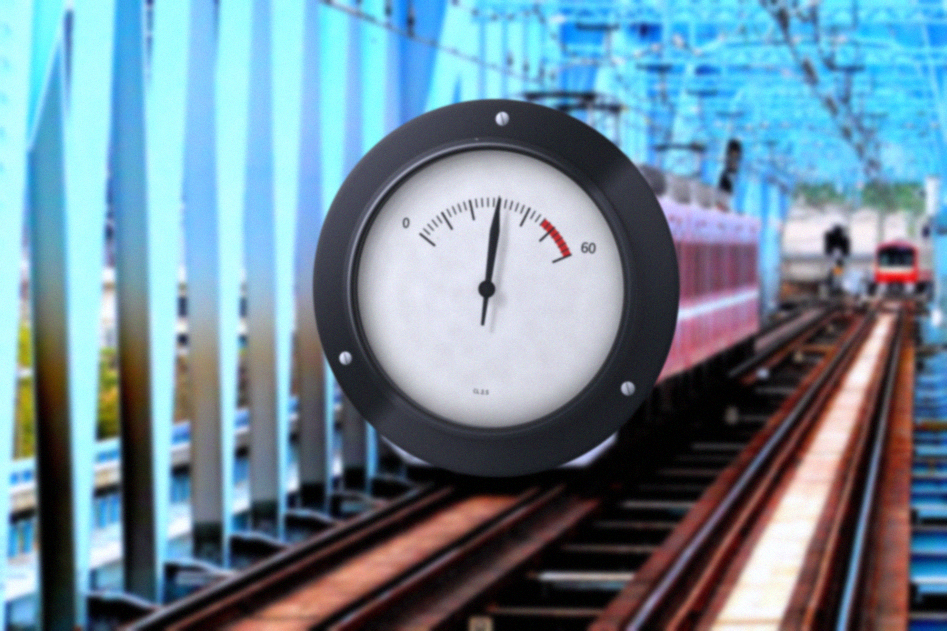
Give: 30,V
